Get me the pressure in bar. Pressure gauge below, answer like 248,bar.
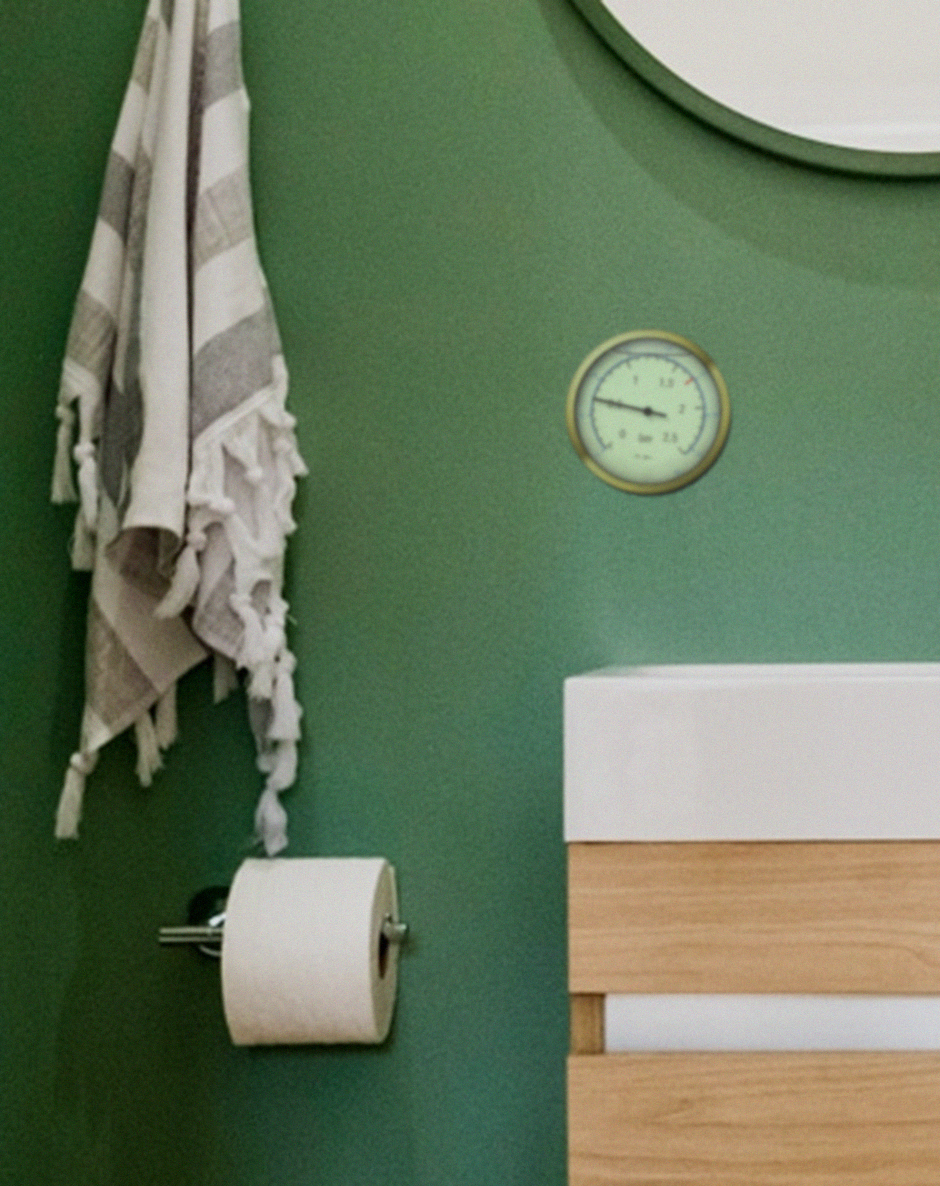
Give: 0.5,bar
